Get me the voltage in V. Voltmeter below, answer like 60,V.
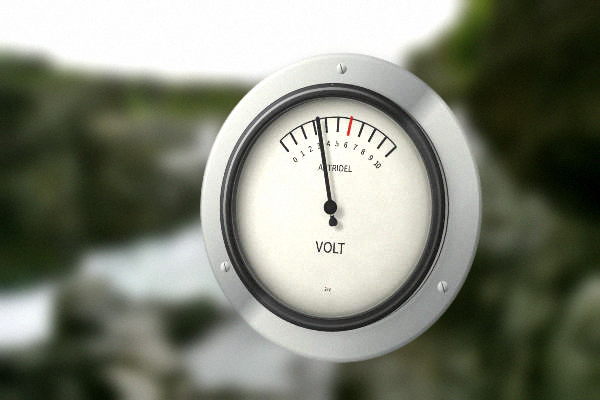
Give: 3.5,V
